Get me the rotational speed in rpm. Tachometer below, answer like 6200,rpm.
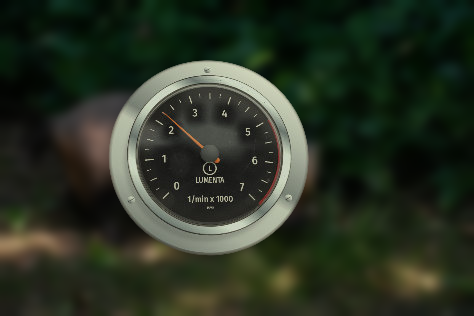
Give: 2250,rpm
